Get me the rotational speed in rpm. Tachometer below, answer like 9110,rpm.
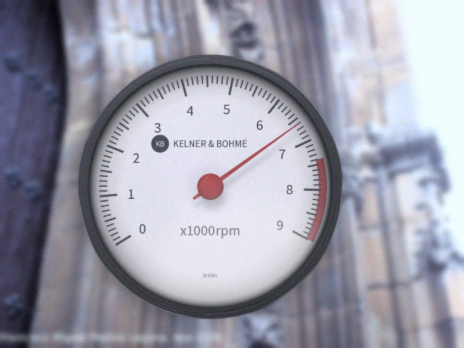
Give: 6600,rpm
